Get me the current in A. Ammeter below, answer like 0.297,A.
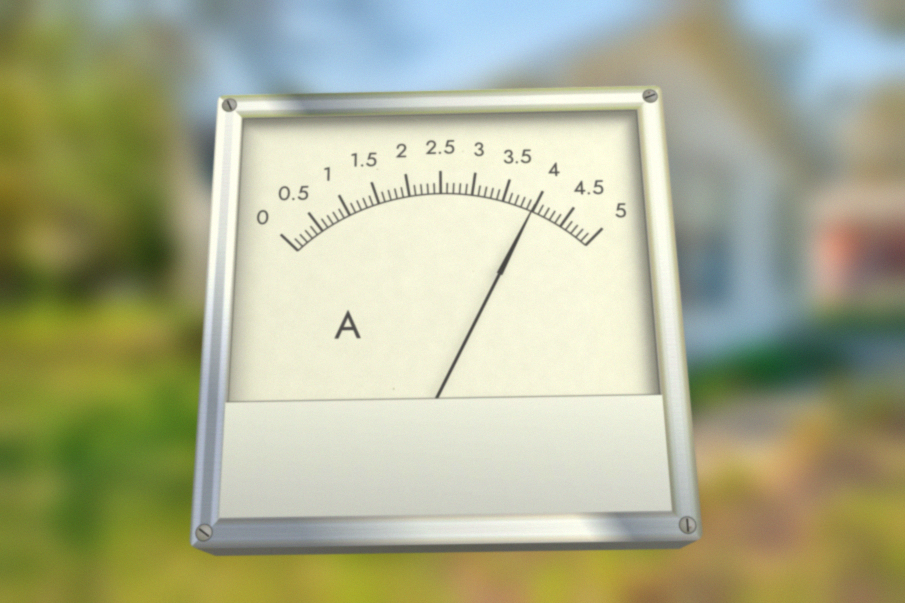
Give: 4,A
